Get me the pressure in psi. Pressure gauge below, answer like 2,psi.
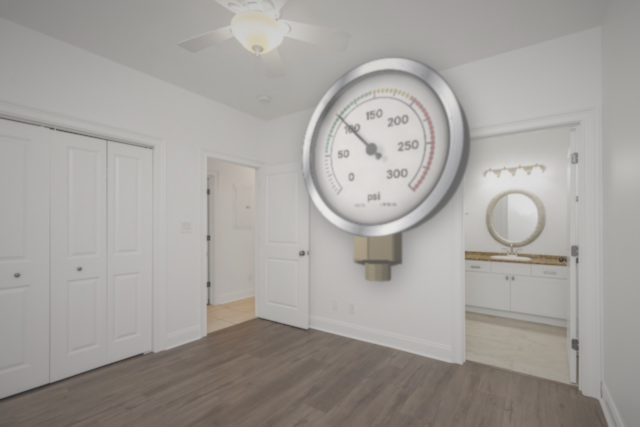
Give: 100,psi
